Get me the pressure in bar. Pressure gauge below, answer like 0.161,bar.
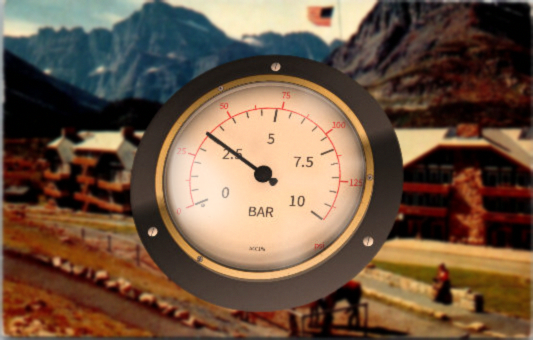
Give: 2.5,bar
